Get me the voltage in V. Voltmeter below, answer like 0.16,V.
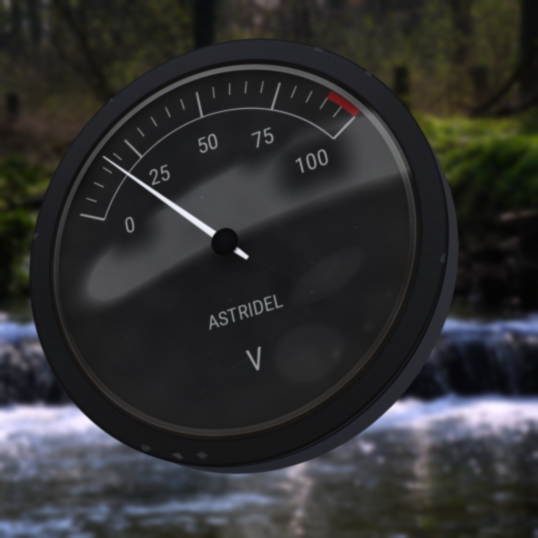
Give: 17.5,V
